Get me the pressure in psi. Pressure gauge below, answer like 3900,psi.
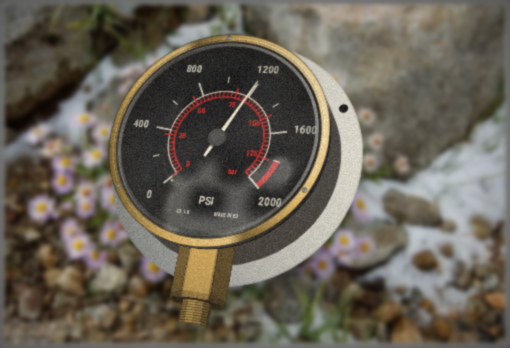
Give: 1200,psi
